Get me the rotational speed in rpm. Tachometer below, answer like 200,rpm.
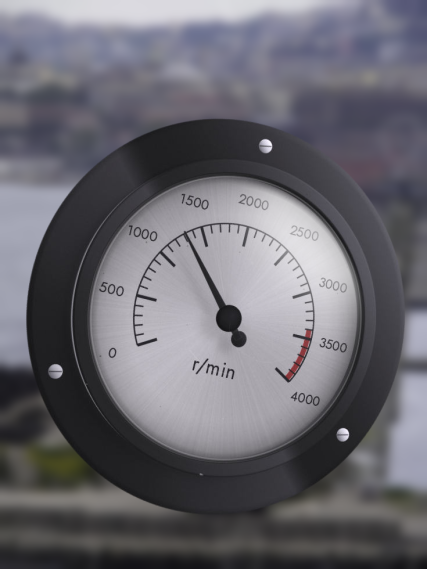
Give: 1300,rpm
